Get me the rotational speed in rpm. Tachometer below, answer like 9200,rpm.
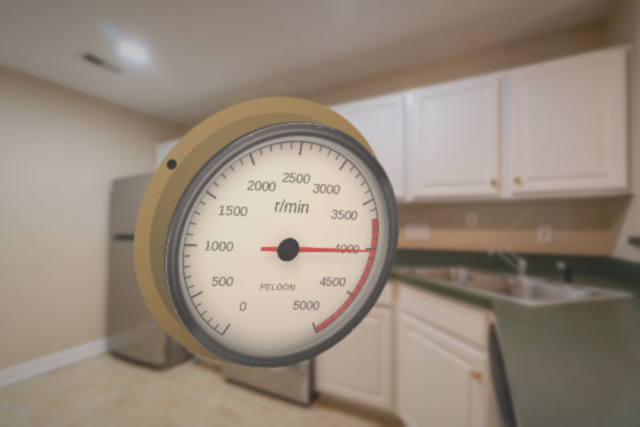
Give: 4000,rpm
